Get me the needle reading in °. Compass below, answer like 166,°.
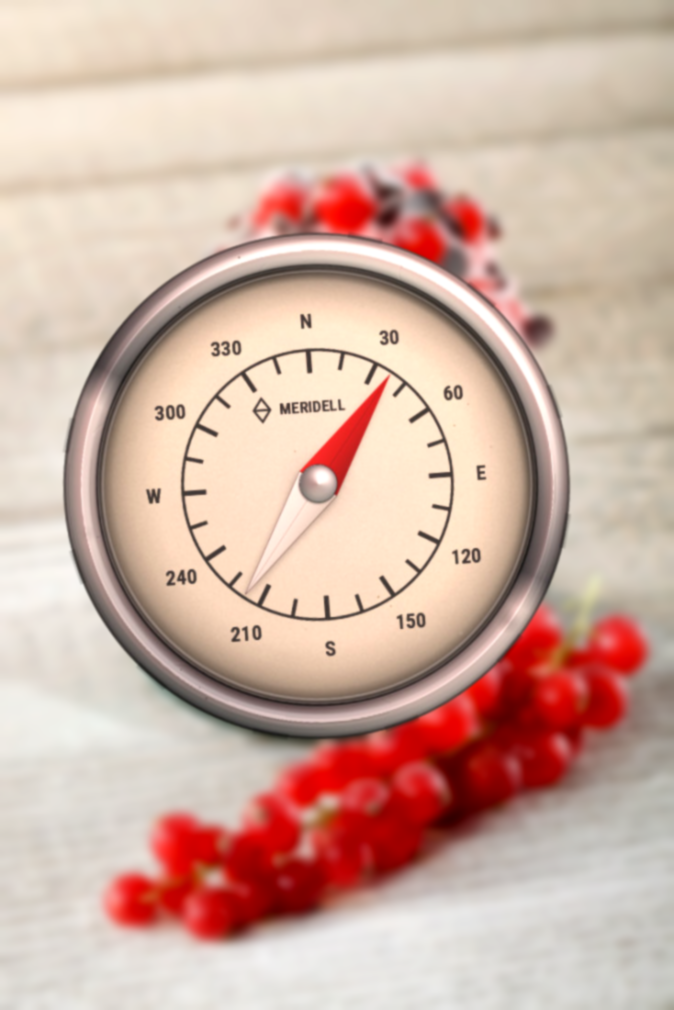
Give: 37.5,°
